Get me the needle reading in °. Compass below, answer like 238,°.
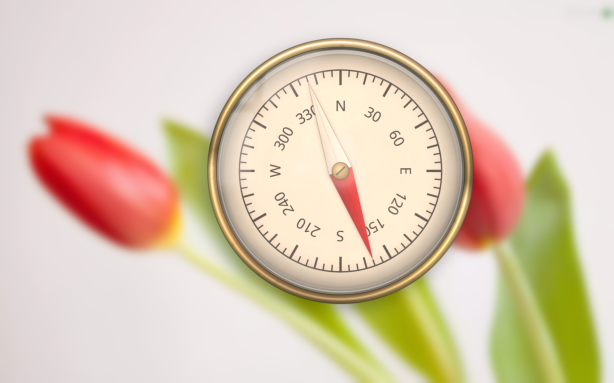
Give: 160,°
